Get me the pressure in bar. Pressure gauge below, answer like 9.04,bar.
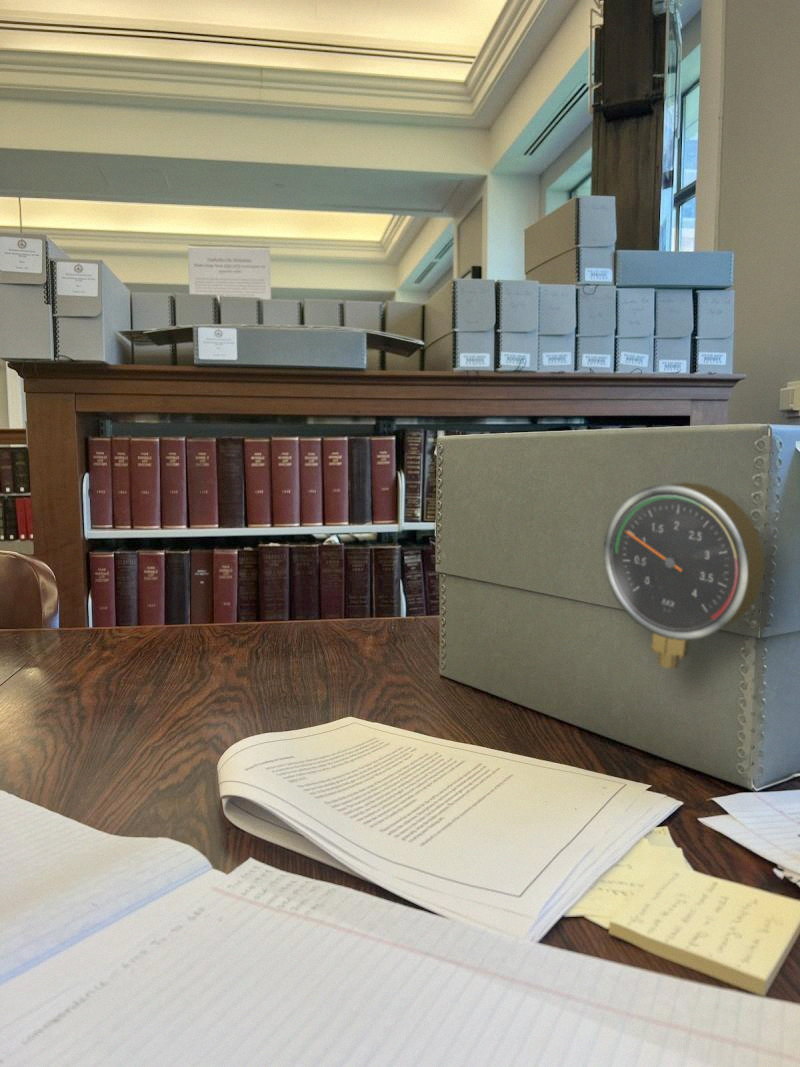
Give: 1,bar
